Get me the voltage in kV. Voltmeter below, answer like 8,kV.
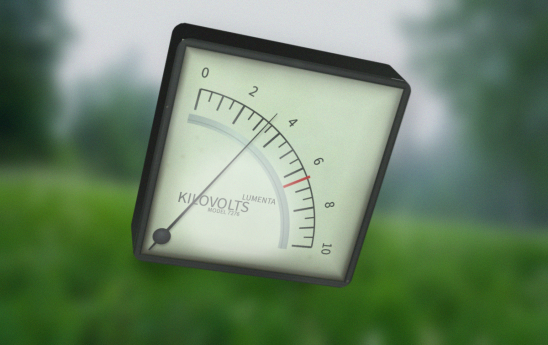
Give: 3.25,kV
